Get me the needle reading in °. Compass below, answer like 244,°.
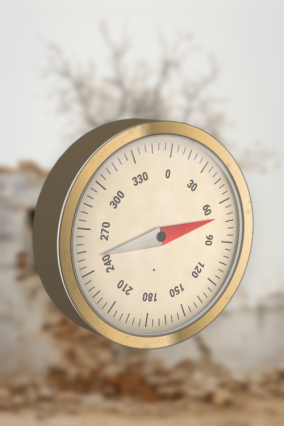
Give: 70,°
